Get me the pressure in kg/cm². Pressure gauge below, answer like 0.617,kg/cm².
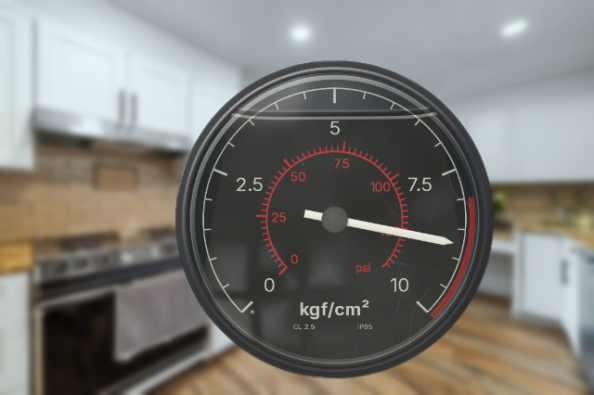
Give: 8.75,kg/cm²
